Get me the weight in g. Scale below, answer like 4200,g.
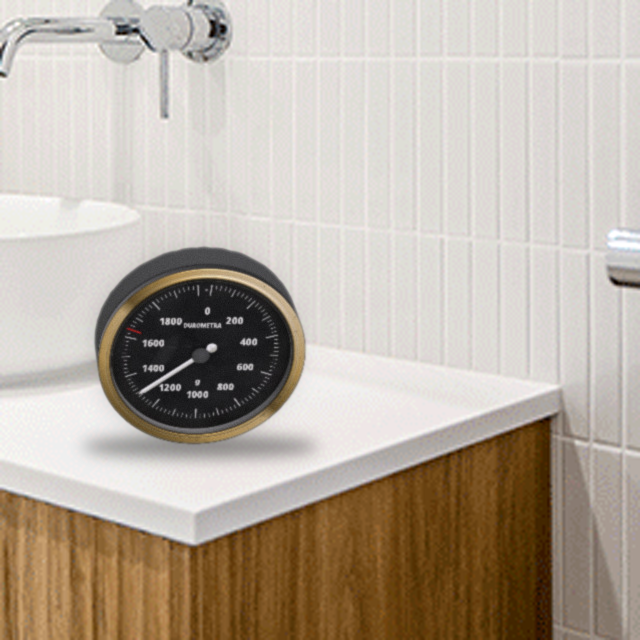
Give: 1300,g
